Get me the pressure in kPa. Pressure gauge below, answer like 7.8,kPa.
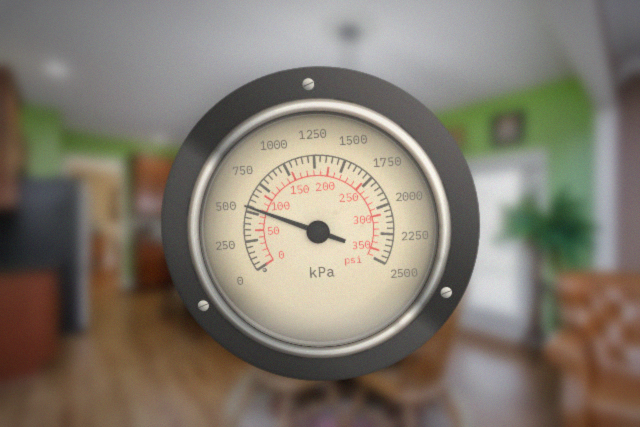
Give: 550,kPa
